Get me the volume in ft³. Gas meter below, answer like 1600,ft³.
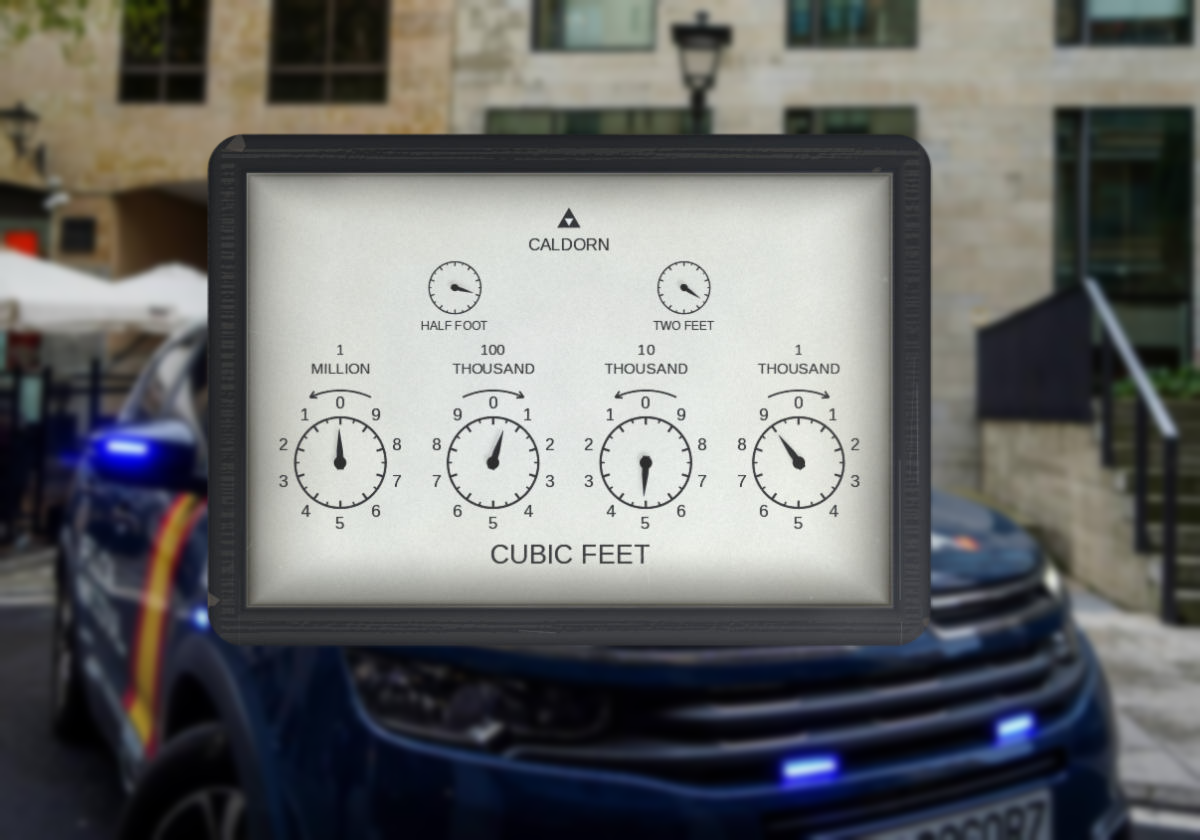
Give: 4900,ft³
